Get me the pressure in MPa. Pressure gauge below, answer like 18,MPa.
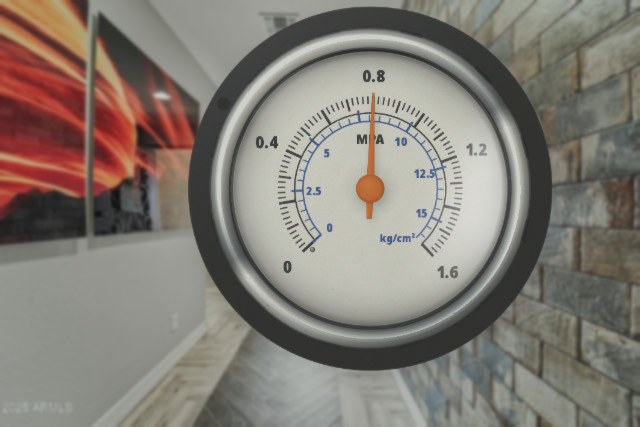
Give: 0.8,MPa
